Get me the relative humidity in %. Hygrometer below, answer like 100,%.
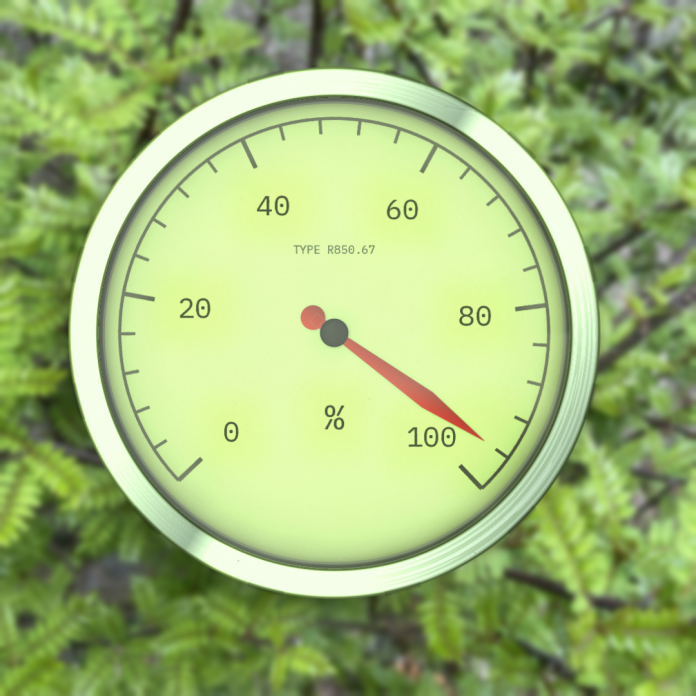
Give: 96,%
